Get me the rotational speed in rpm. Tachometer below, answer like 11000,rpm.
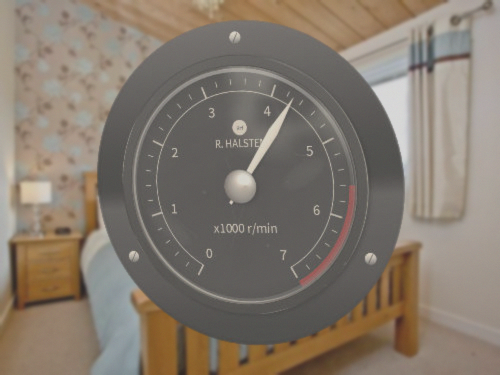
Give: 4300,rpm
